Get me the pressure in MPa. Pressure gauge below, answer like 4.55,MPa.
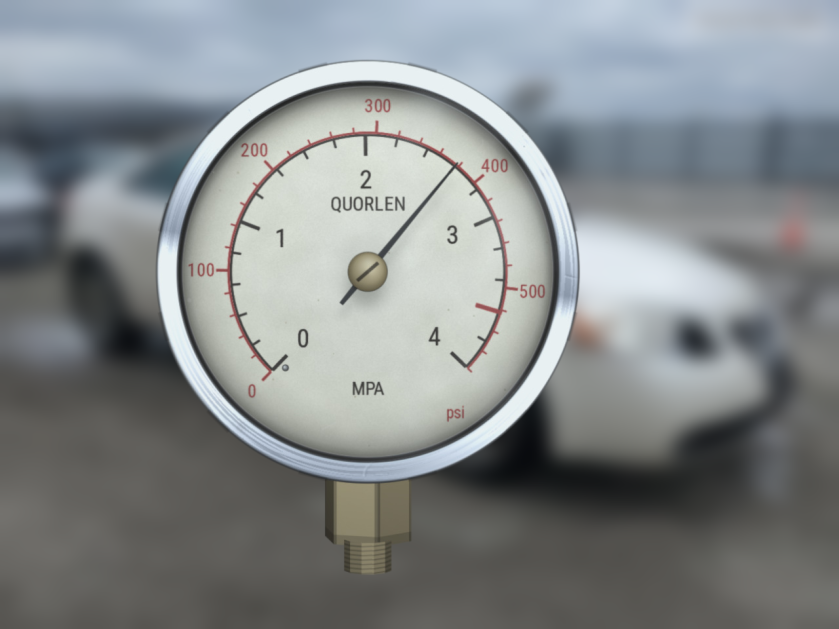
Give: 2.6,MPa
